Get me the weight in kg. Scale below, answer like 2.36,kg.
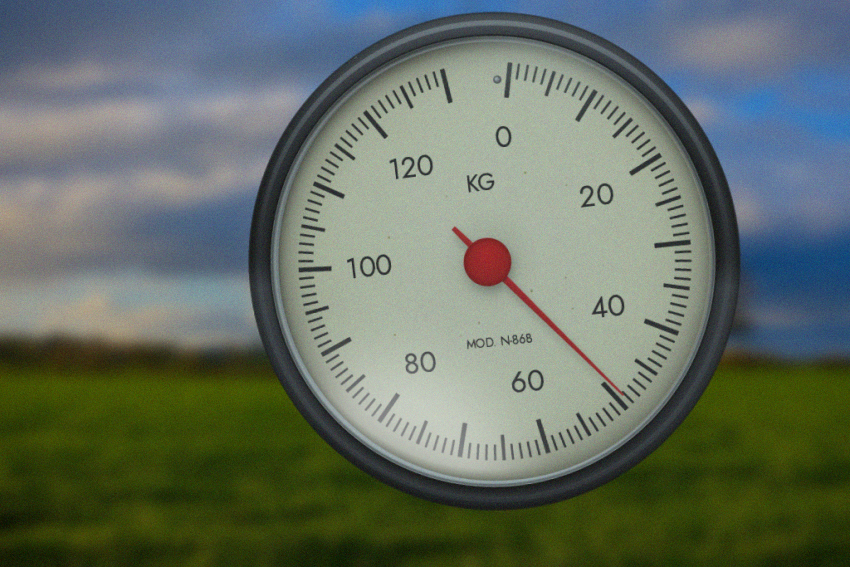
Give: 49,kg
